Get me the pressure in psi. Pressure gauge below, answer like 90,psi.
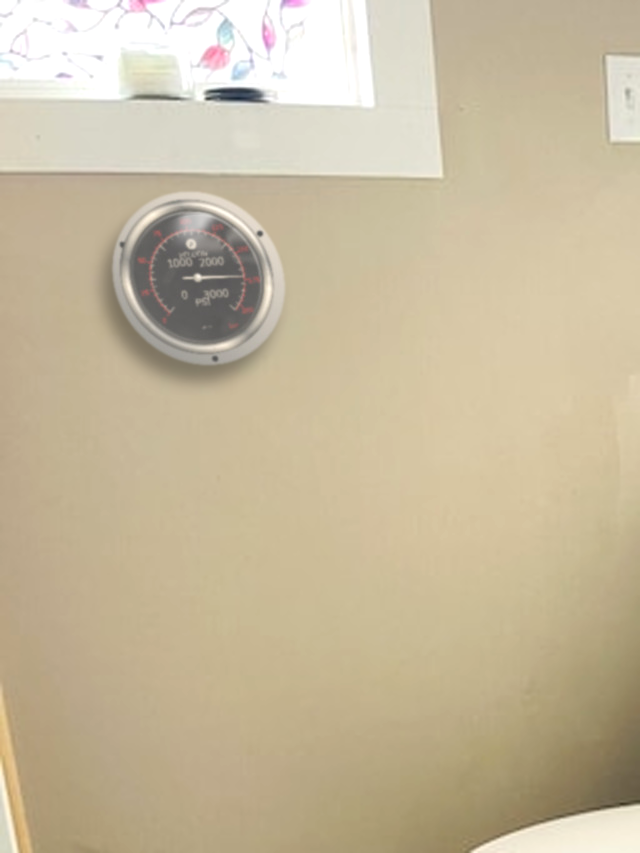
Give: 2500,psi
